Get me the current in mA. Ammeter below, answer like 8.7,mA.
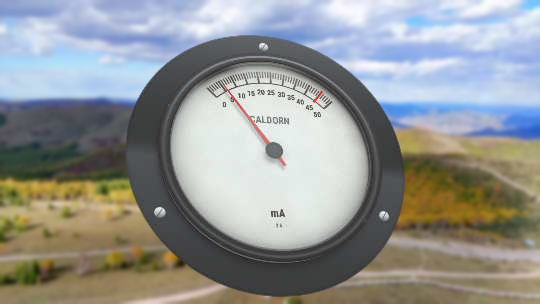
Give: 5,mA
